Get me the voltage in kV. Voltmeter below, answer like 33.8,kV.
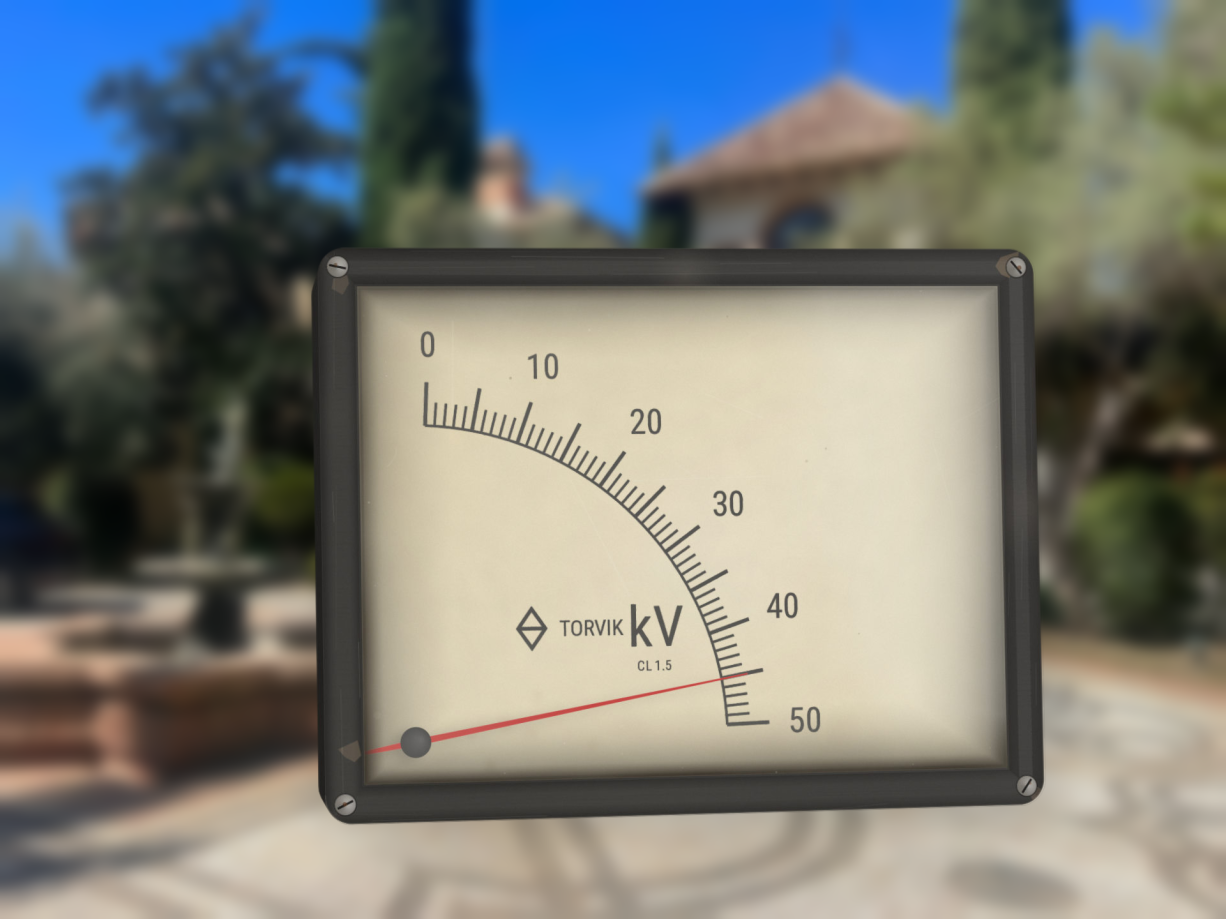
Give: 45,kV
